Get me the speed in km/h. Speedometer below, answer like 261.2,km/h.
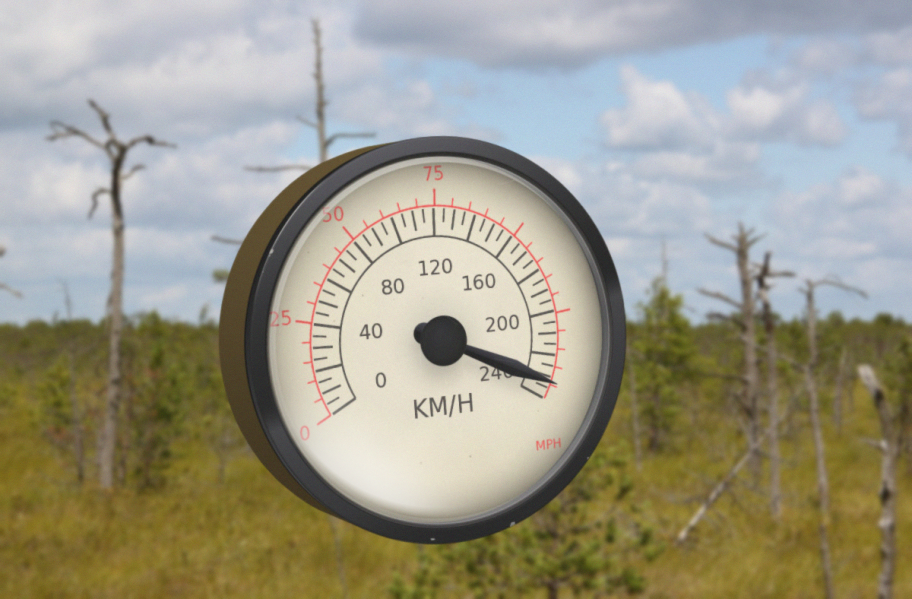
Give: 232.5,km/h
